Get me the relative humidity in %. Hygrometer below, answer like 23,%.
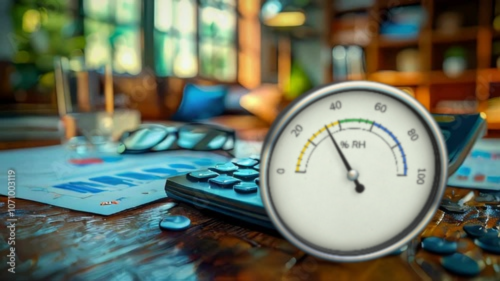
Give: 32,%
